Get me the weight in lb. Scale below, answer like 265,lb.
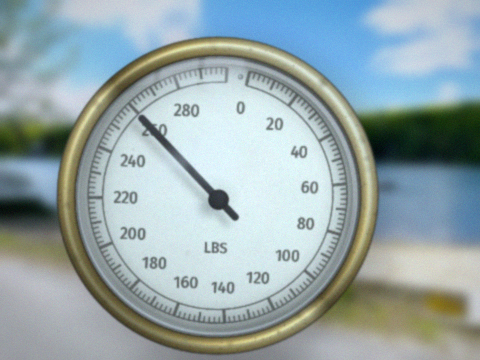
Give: 260,lb
